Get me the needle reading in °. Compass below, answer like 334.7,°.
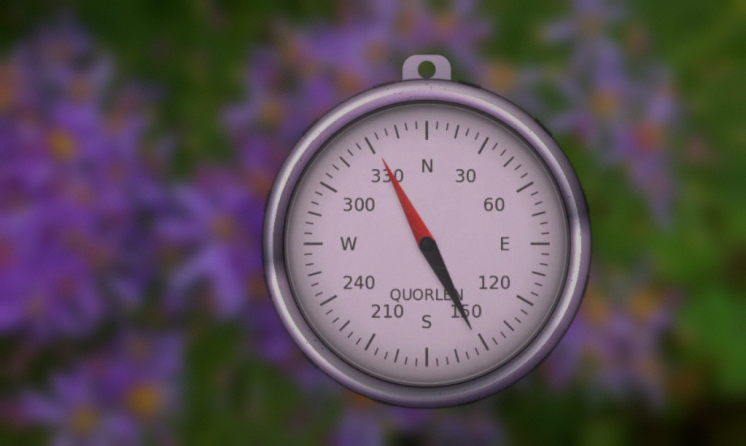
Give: 332.5,°
